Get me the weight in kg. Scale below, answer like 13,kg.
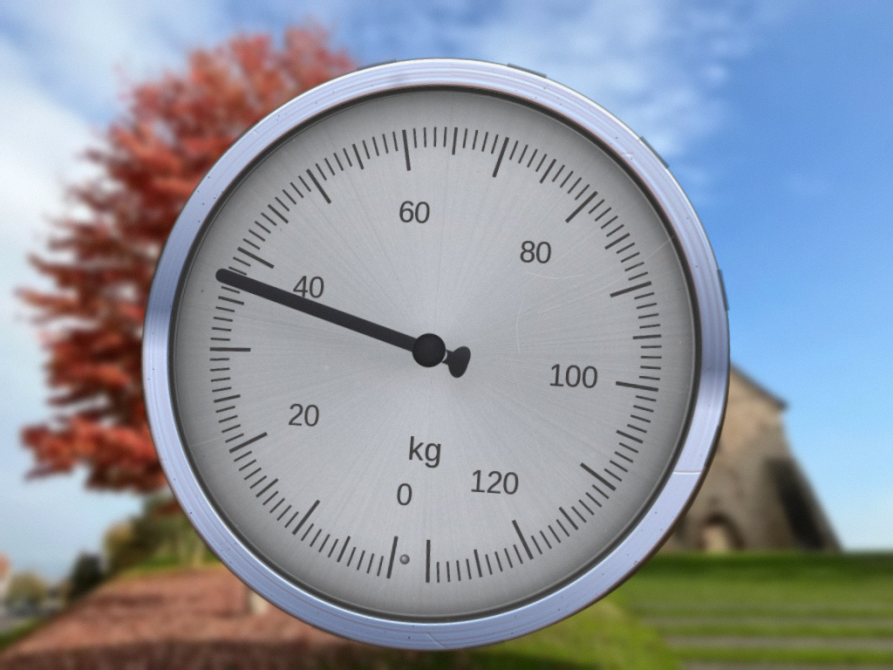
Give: 37,kg
